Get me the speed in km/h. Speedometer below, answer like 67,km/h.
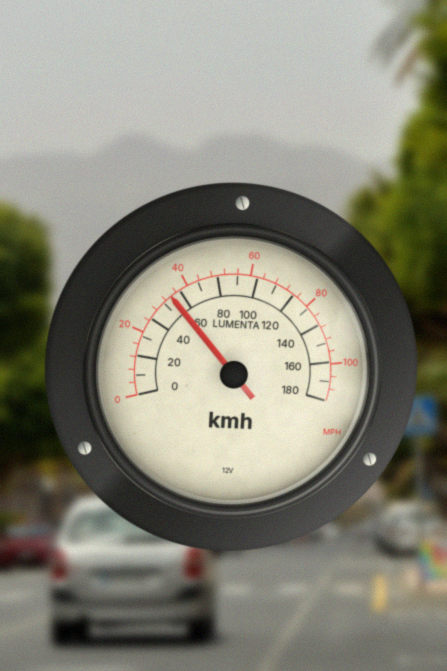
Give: 55,km/h
